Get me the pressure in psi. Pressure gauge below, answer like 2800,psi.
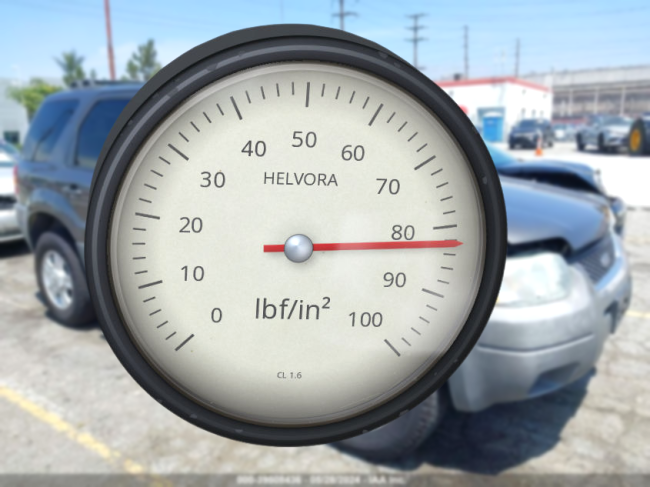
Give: 82,psi
